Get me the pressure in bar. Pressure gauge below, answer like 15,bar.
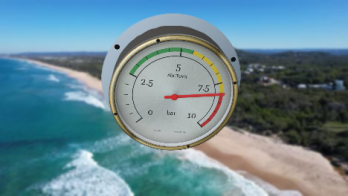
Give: 8,bar
